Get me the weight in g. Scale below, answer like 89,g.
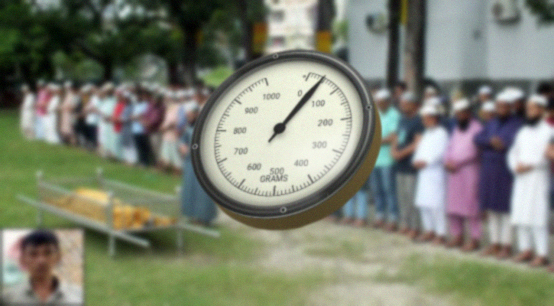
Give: 50,g
